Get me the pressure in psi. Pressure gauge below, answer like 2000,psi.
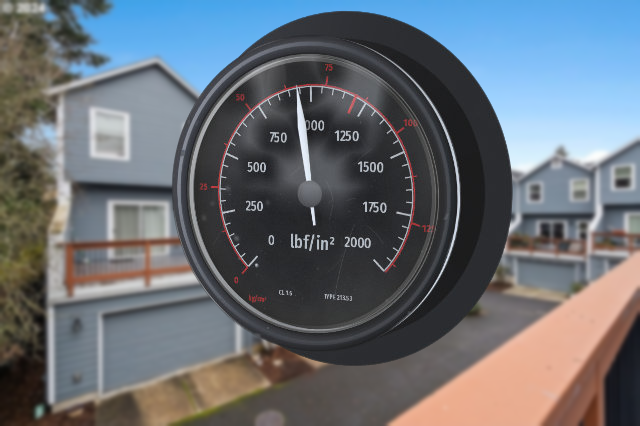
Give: 950,psi
